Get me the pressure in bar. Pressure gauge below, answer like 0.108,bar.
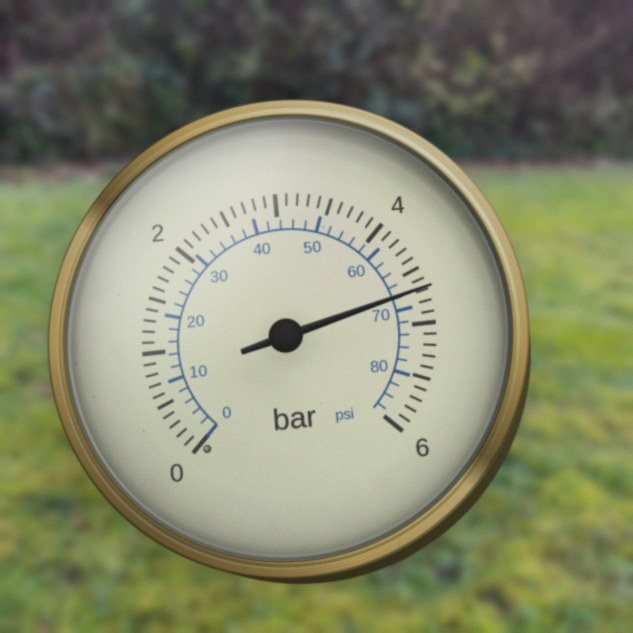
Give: 4.7,bar
